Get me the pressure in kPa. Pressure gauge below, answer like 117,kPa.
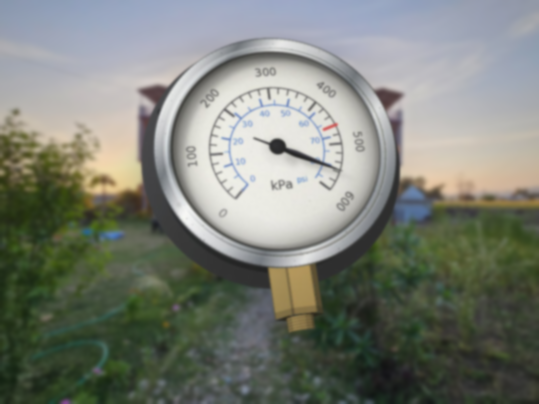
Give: 560,kPa
